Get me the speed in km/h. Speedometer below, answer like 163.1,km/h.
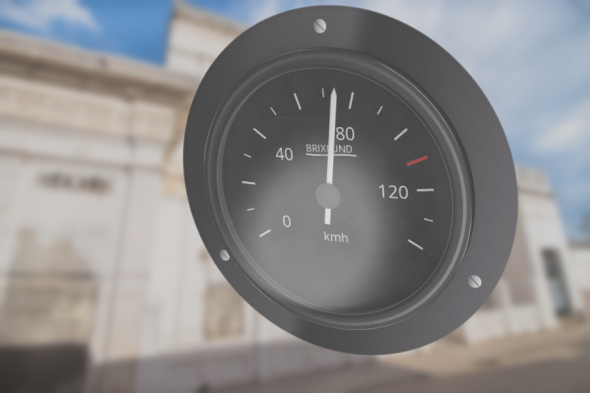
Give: 75,km/h
